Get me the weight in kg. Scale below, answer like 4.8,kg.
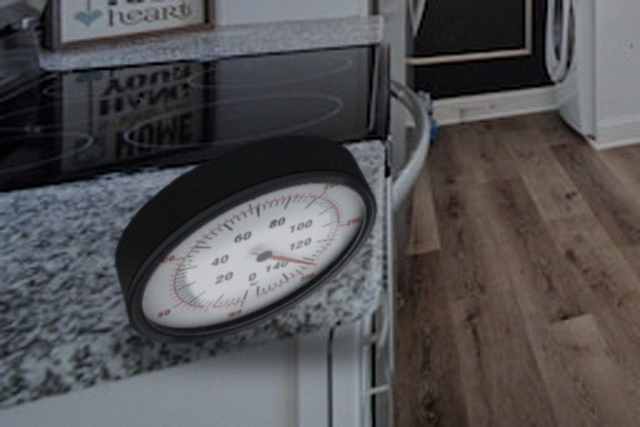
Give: 130,kg
